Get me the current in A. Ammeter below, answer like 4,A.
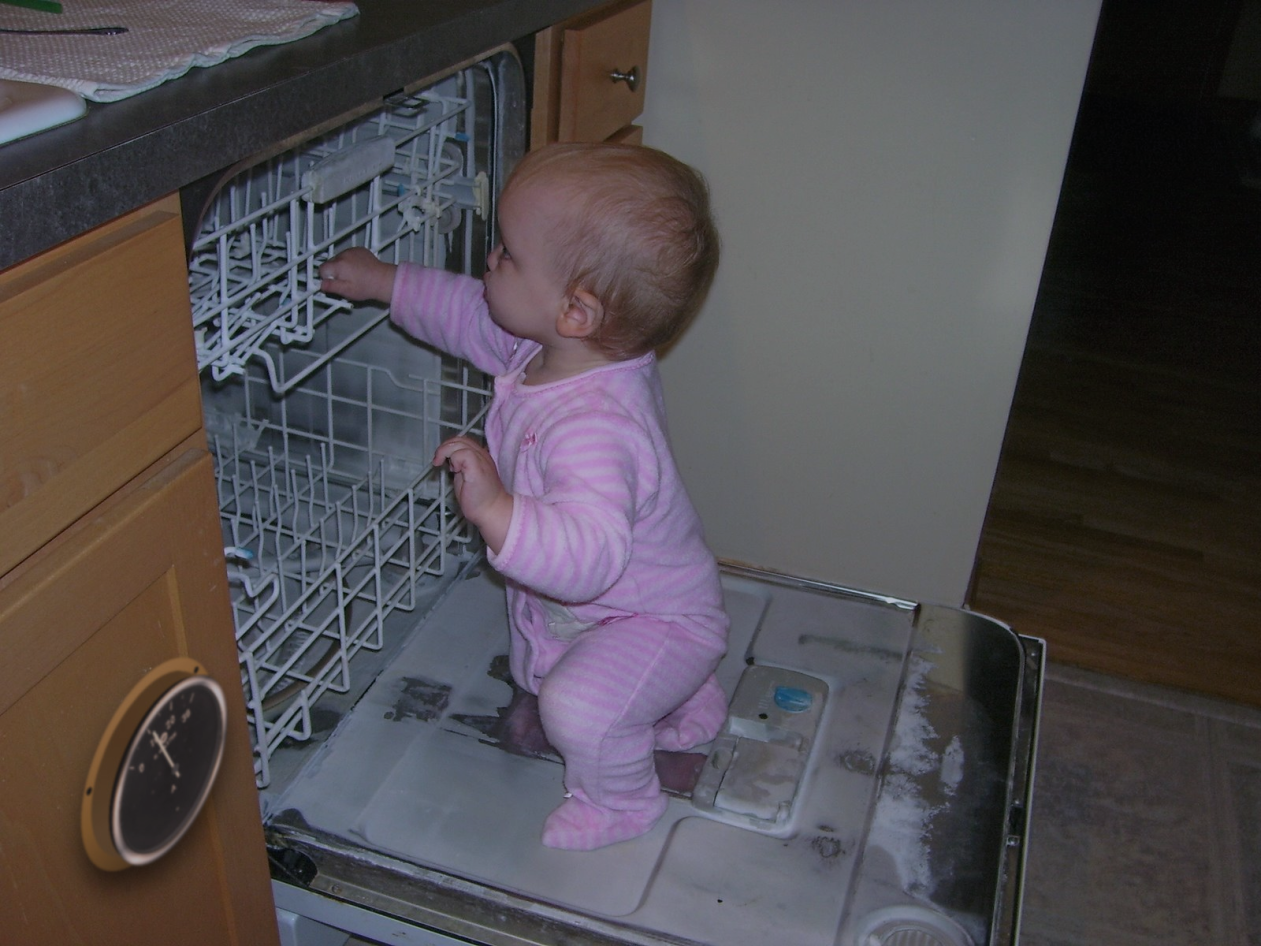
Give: 10,A
